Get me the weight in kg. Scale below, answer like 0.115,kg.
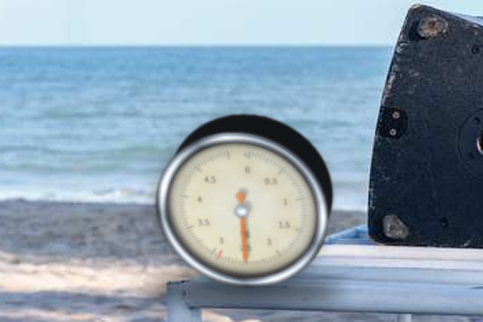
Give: 2.5,kg
